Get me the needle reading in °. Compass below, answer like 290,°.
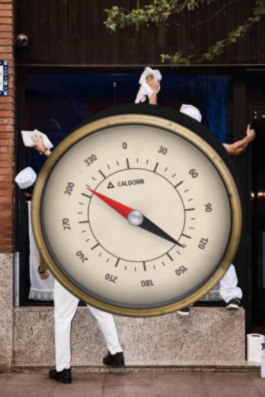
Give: 310,°
